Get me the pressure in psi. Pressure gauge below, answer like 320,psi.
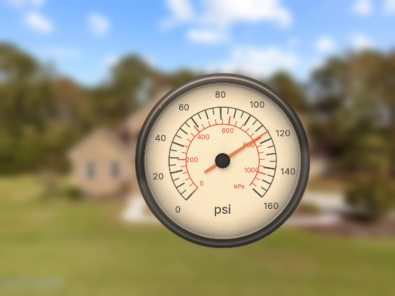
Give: 115,psi
